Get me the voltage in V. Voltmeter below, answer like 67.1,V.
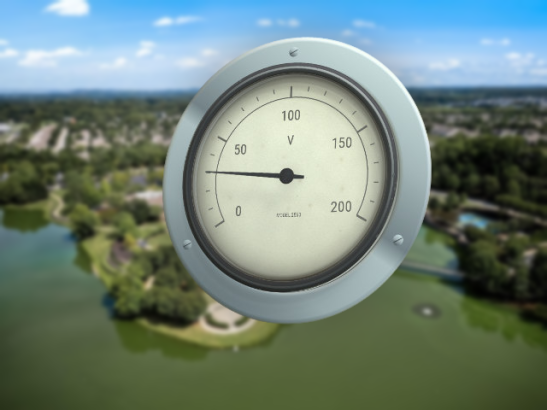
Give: 30,V
